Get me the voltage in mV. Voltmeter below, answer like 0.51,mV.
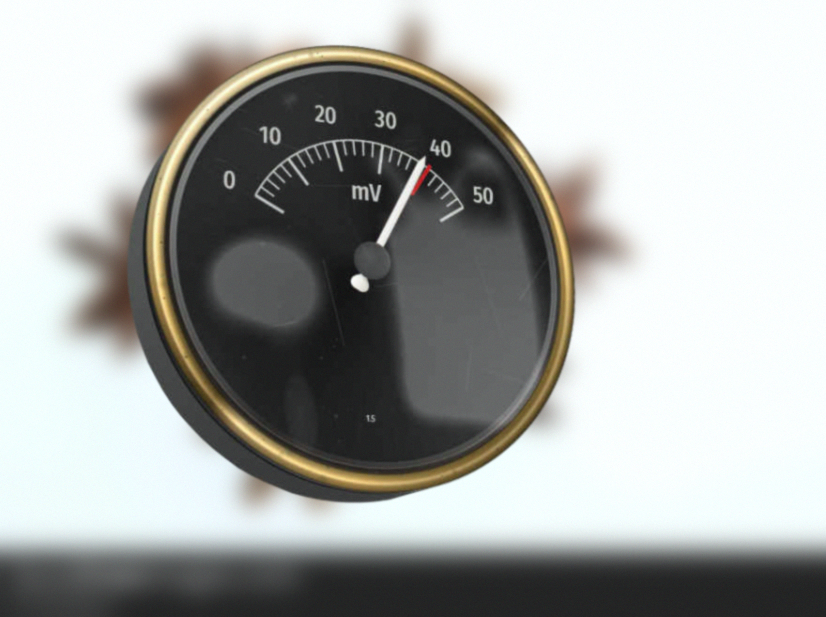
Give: 38,mV
